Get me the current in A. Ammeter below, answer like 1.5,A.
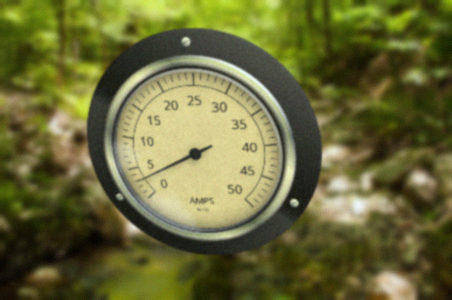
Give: 3,A
